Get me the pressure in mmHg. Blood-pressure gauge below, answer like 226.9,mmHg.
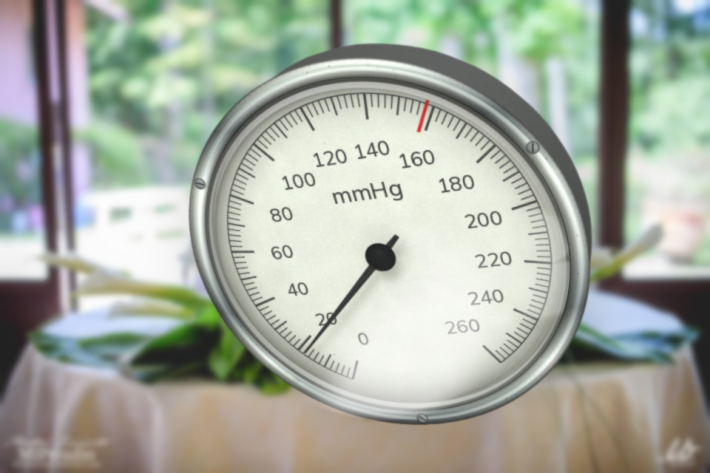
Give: 18,mmHg
